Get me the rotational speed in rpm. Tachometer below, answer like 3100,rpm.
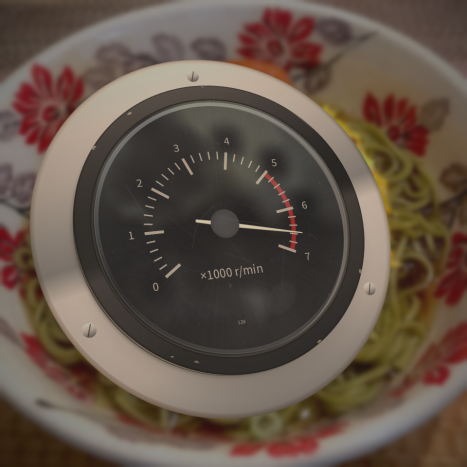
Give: 6600,rpm
